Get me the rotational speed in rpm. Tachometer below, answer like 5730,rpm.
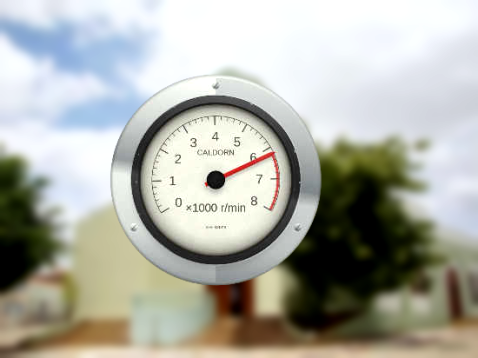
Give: 6200,rpm
